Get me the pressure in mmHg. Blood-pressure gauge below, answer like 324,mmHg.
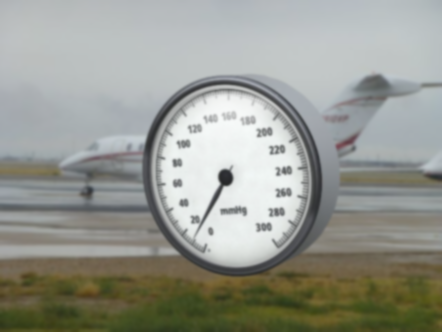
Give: 10,mmHg
